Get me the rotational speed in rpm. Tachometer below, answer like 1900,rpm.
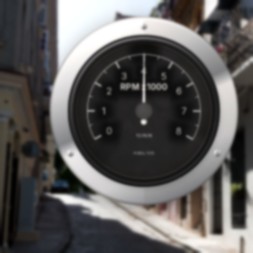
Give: 4000,rpm
